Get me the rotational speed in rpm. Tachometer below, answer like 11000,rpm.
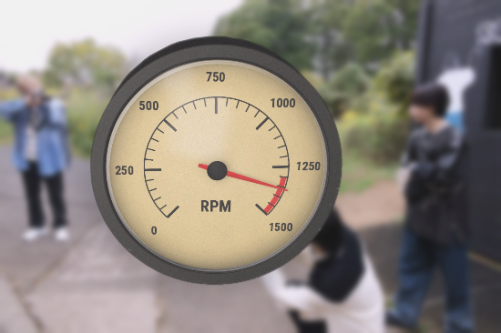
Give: 1350,rpm
